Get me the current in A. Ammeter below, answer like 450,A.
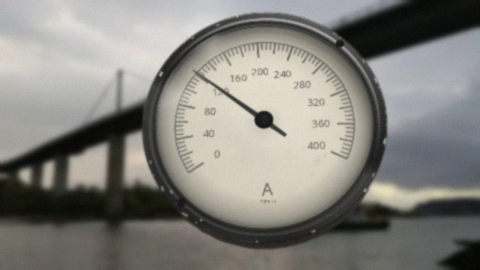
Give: 120,A
